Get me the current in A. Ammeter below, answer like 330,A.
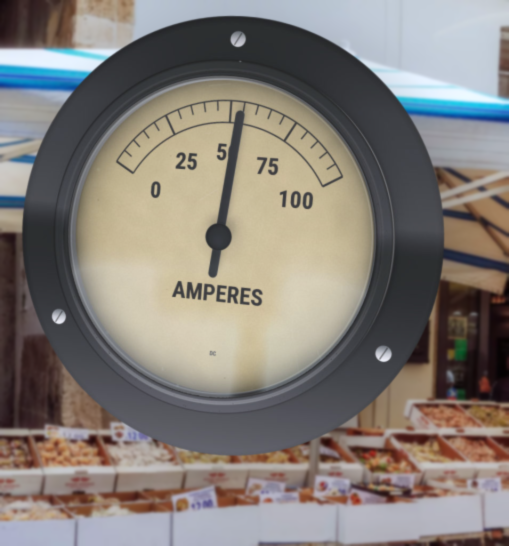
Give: 55,A
